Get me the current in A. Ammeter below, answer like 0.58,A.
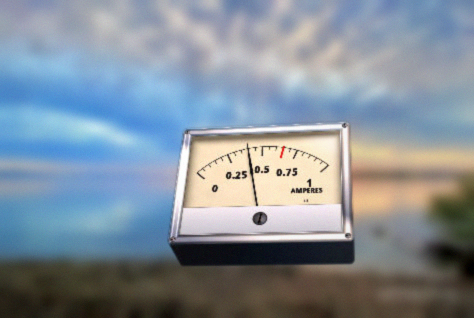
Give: 0.4,A
